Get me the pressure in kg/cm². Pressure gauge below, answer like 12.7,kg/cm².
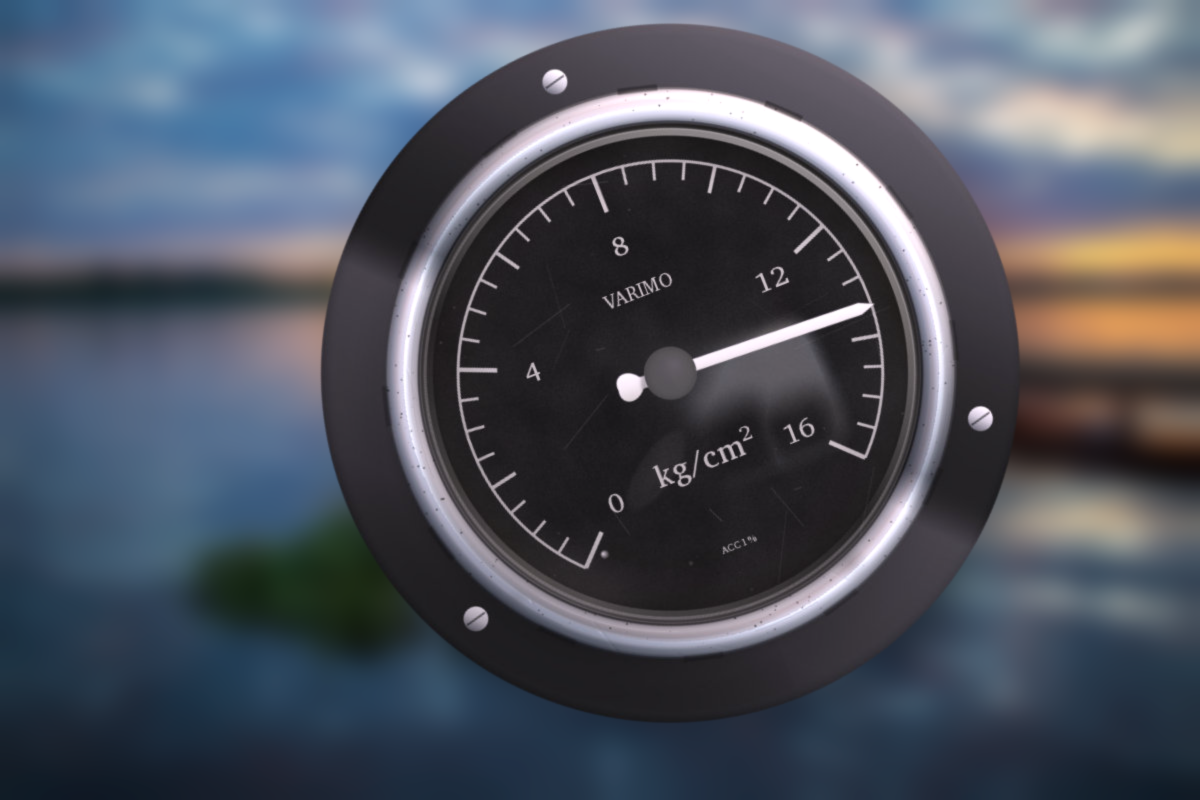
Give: 13.5,kg/cm²
